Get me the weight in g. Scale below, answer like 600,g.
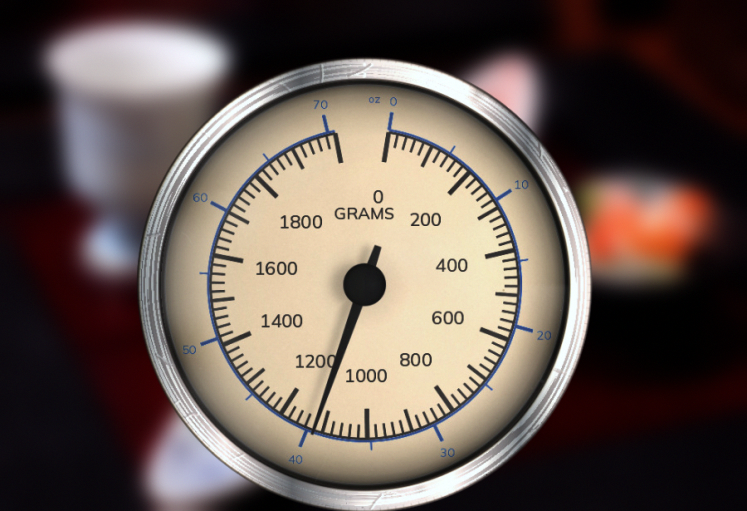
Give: 1120,g
